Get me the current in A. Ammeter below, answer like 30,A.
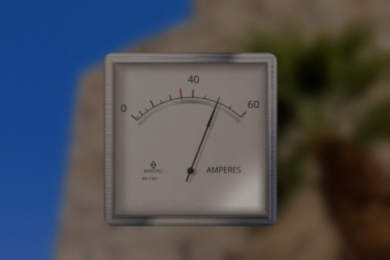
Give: 50,A
